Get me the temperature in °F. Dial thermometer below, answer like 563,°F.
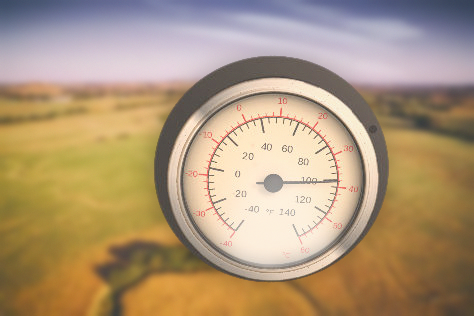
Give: 100,°F
